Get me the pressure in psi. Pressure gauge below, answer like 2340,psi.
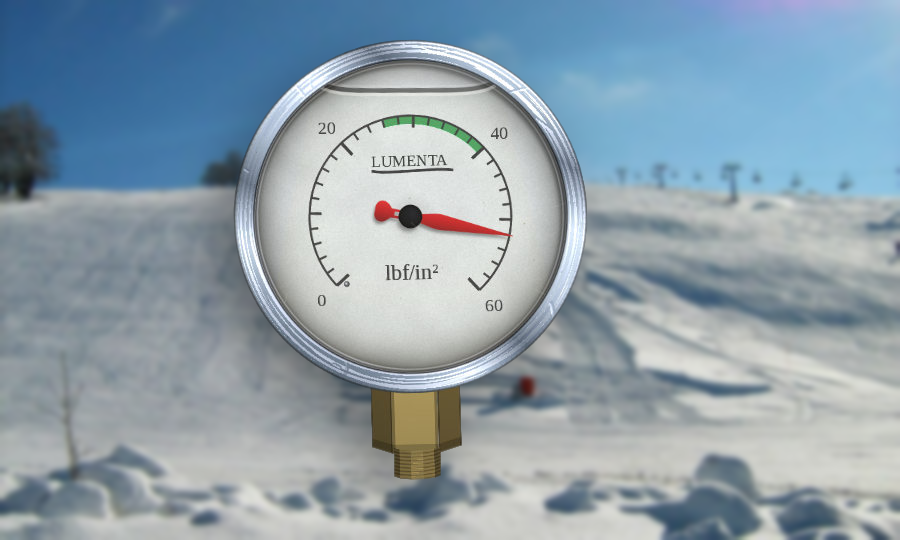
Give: 52,psi
